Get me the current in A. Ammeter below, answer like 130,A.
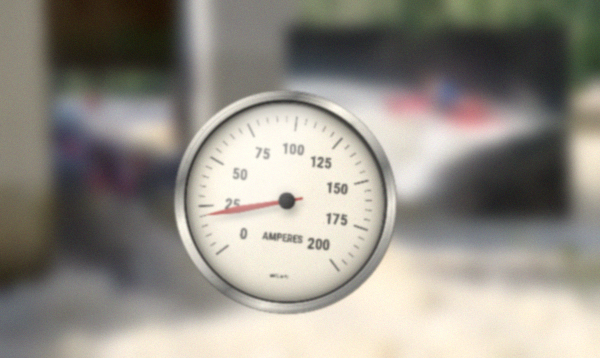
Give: 20,A
